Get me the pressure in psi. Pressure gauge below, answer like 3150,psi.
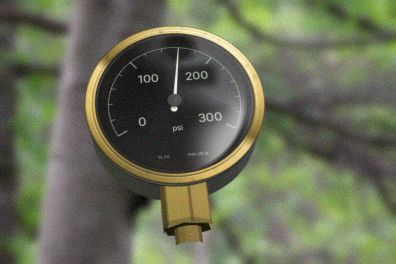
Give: 160,psi
